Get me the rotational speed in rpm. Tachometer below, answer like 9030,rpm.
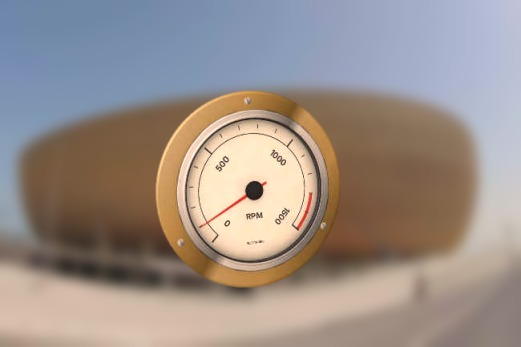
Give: 100,rpm
